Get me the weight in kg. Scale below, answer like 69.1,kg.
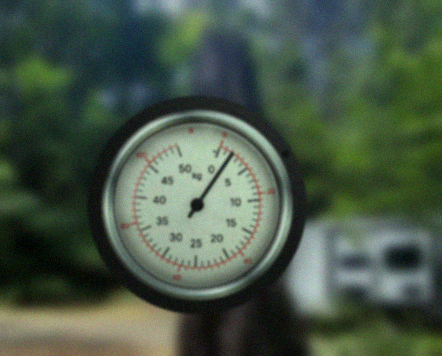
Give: 2,kg
